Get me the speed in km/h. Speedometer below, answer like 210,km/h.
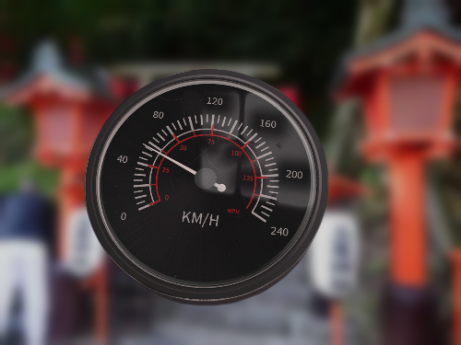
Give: 55,km/h
